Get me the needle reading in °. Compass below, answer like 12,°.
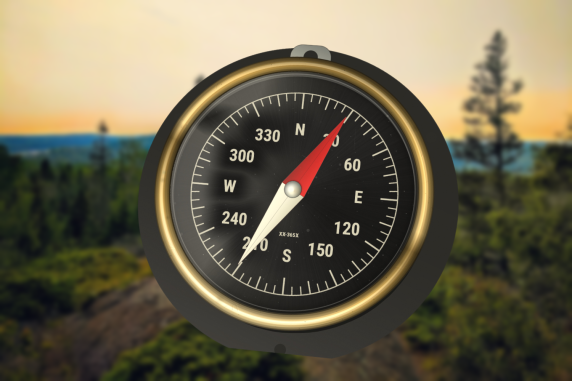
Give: 30,°
